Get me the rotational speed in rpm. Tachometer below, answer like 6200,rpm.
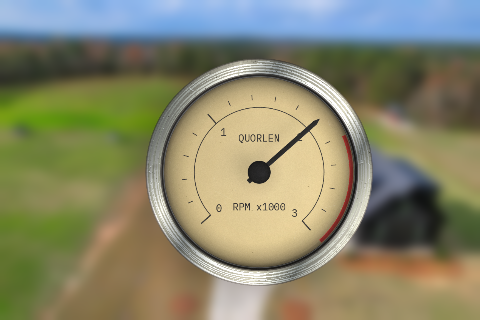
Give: 2000,rpm
